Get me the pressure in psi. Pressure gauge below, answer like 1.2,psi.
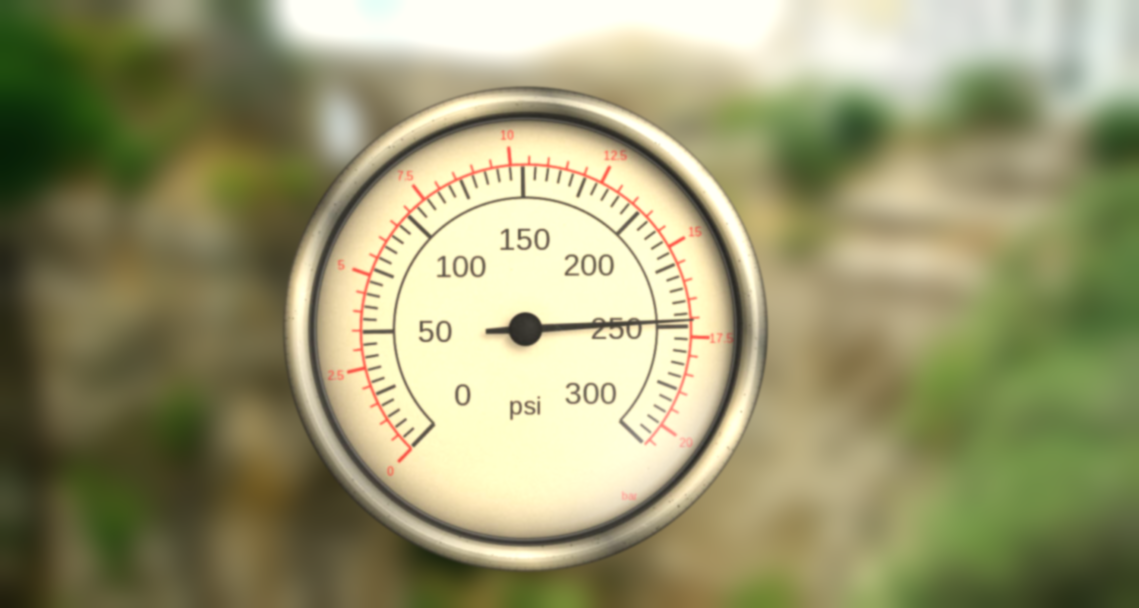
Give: 247.5,psi
